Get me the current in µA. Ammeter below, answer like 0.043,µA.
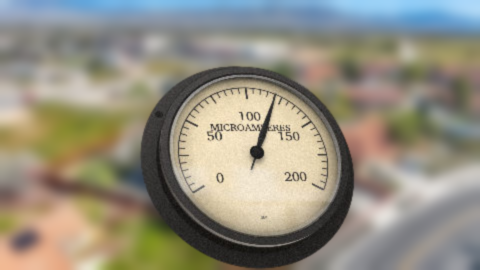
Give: 120,µA
